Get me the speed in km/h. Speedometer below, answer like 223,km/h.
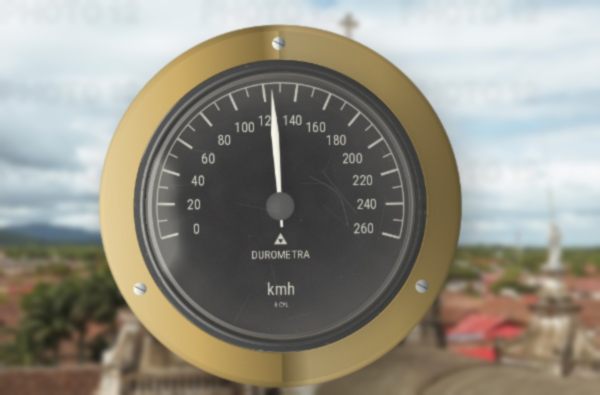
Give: 125,km/h
